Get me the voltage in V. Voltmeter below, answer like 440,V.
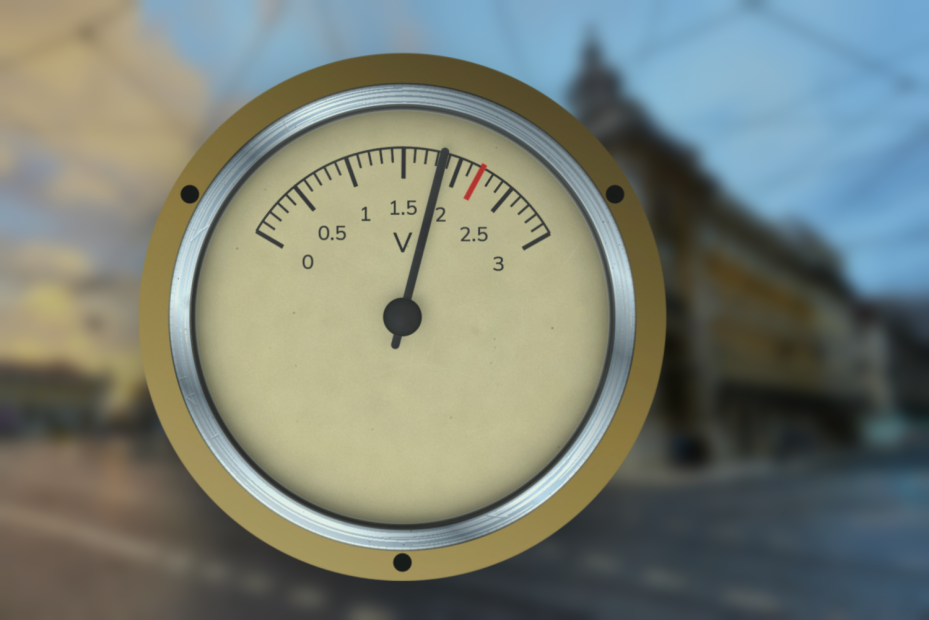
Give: 1.85,V
